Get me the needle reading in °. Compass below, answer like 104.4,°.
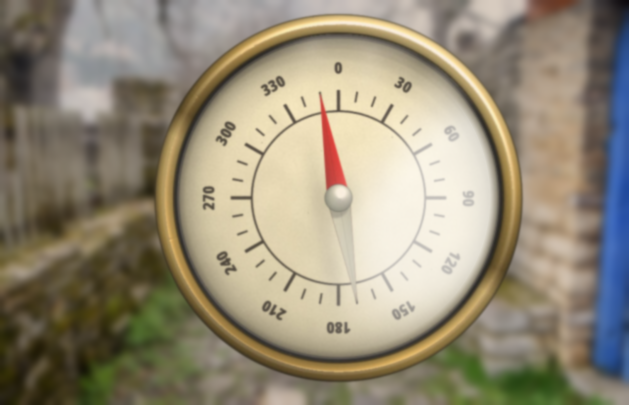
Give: 350,°
